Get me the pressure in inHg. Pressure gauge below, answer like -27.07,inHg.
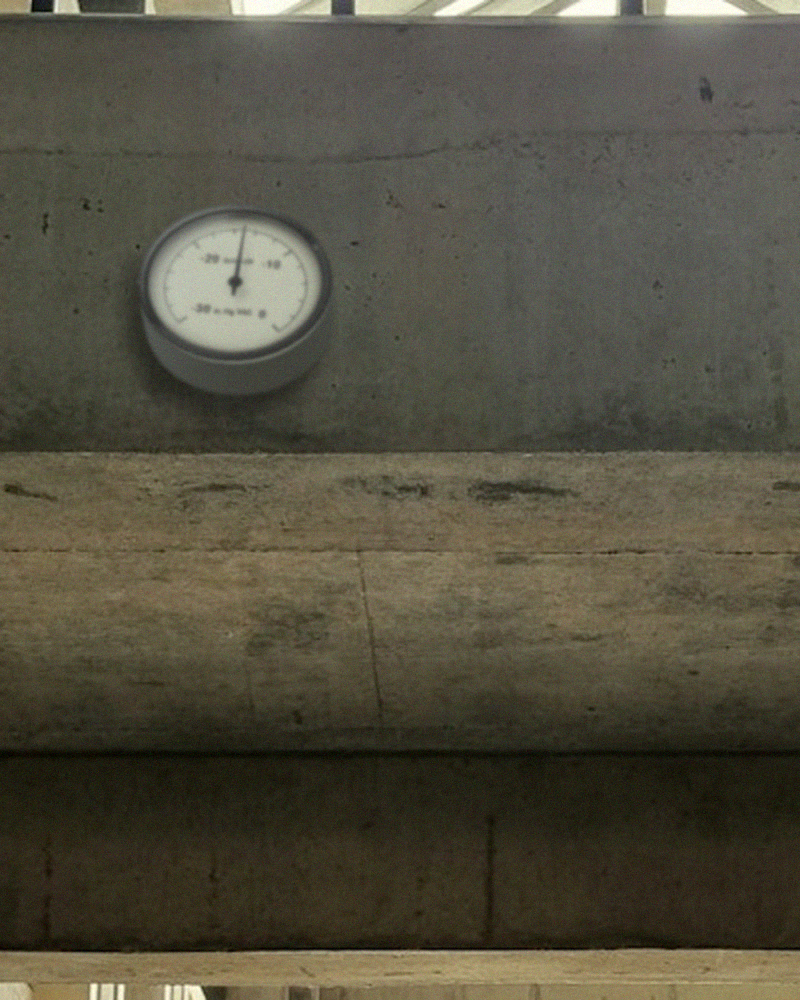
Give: -15,inHg
